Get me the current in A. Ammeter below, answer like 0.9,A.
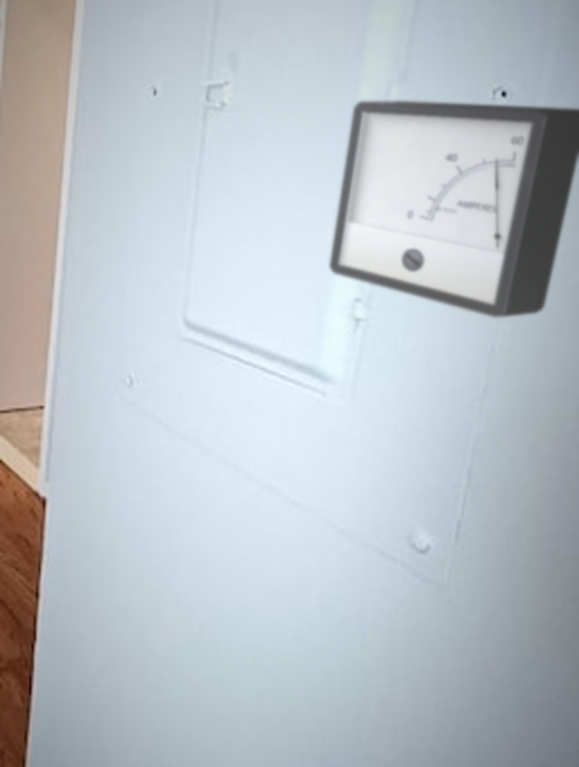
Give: 55,A
